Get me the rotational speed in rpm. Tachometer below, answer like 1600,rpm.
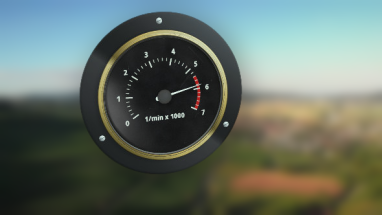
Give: 5800,rpm
